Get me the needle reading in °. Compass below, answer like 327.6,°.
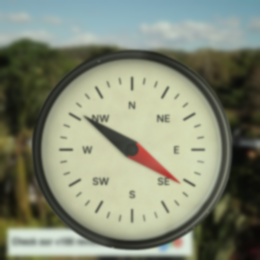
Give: 125,°
